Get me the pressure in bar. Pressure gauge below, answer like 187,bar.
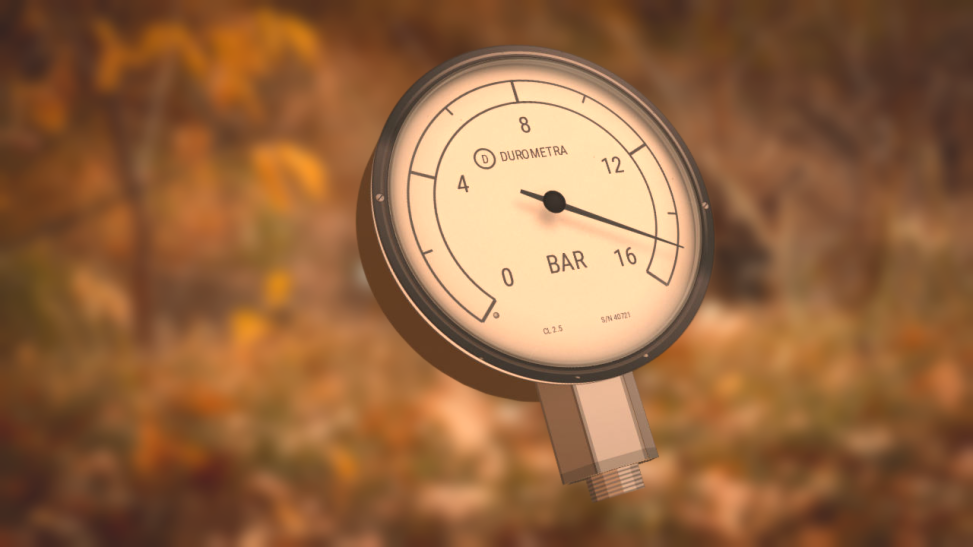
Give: 15,bar
